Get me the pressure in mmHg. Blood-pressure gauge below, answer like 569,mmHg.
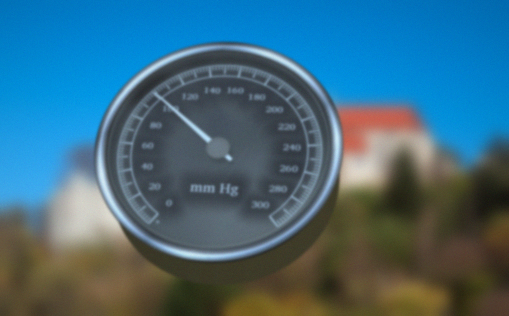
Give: 100,mmHg
